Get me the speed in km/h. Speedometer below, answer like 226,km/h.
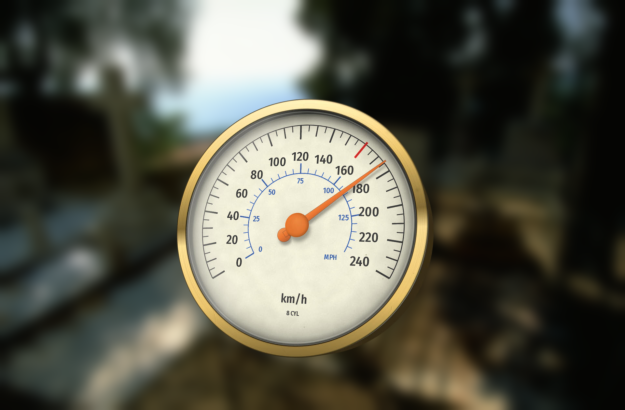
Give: 175,km/h
